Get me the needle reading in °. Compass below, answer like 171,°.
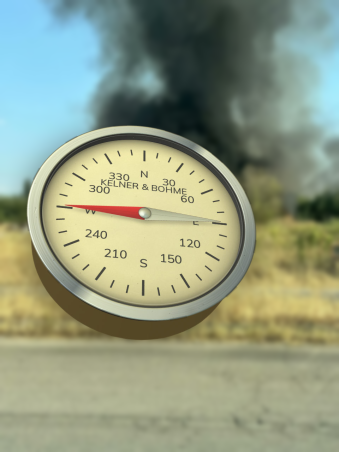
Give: 270,°
